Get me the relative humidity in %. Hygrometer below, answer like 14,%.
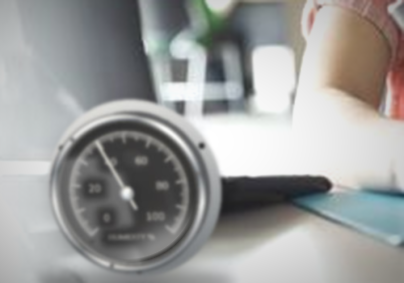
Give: 40,%
